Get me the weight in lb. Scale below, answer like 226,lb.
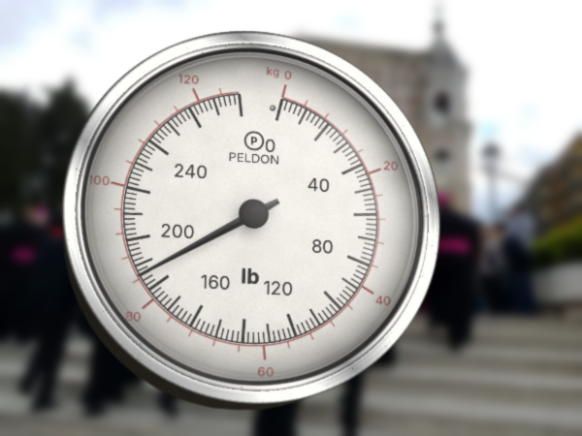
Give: 186,lb
